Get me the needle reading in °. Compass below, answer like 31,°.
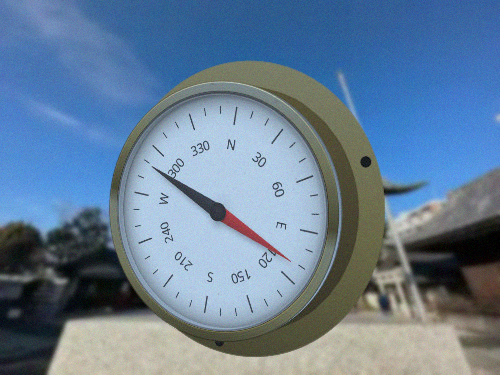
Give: 110,°
